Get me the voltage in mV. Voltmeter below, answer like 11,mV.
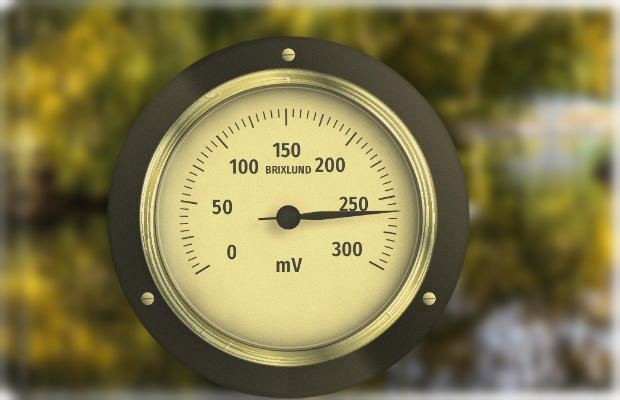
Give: 260,mV
